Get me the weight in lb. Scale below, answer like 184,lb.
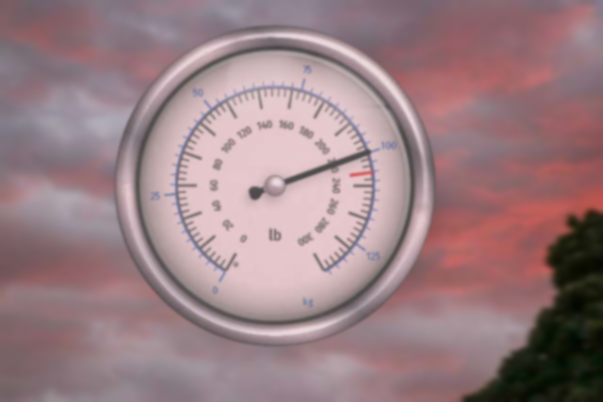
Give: 220,lb
